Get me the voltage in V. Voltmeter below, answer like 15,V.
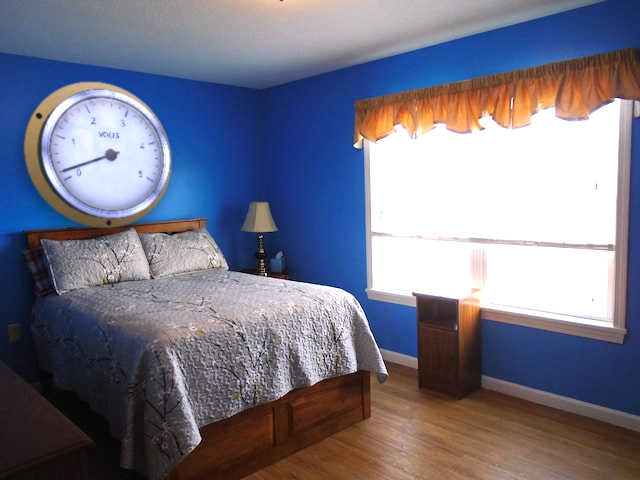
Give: 0.2,V
